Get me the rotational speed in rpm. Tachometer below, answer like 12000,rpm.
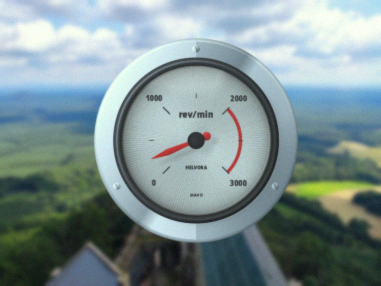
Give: 250,rpm
